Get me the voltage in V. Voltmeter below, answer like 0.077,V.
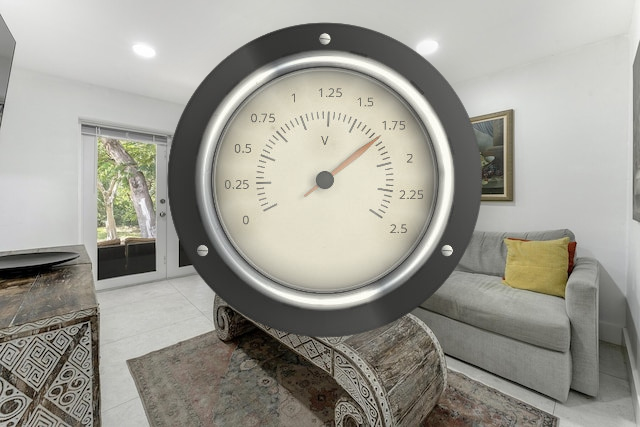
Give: 1.75,V
